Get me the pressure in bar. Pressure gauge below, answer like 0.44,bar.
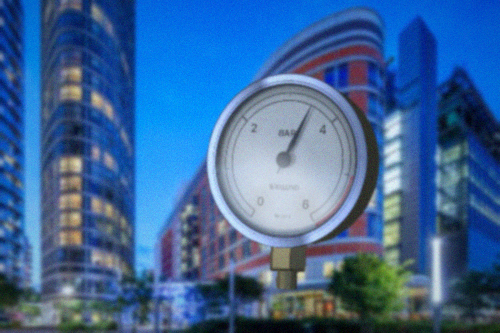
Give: 3.5,bar
